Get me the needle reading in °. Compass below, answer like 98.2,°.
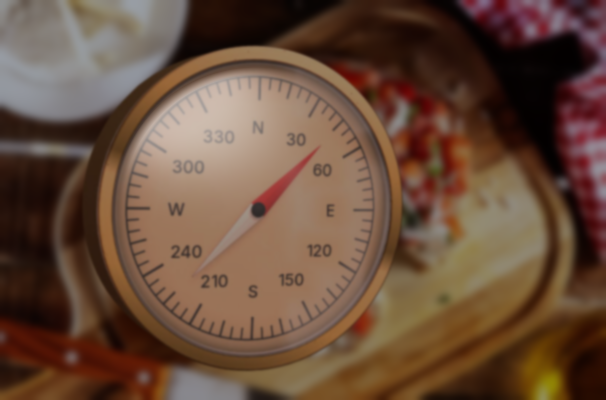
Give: 45,°
